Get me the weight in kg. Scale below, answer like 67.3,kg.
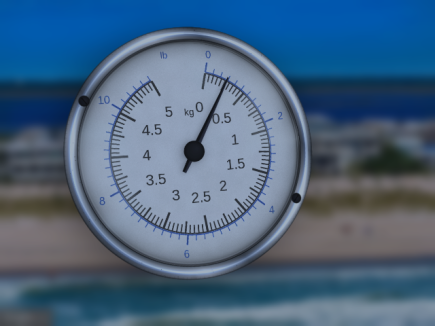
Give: 0.25,kg
